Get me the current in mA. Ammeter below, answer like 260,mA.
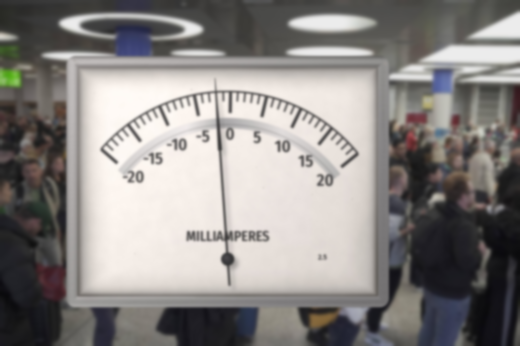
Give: -2,mA
